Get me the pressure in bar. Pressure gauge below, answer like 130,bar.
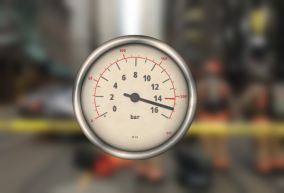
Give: 15,bar
